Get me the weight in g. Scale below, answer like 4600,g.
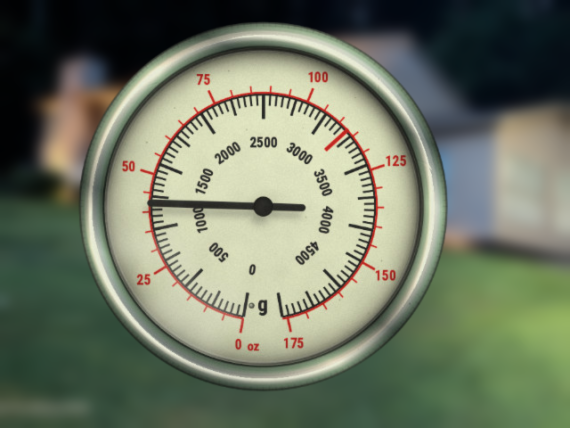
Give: 1200,g
